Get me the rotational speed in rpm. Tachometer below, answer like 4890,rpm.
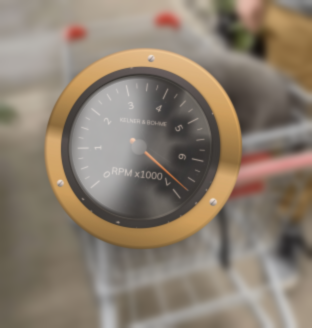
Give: 6750,rpm
